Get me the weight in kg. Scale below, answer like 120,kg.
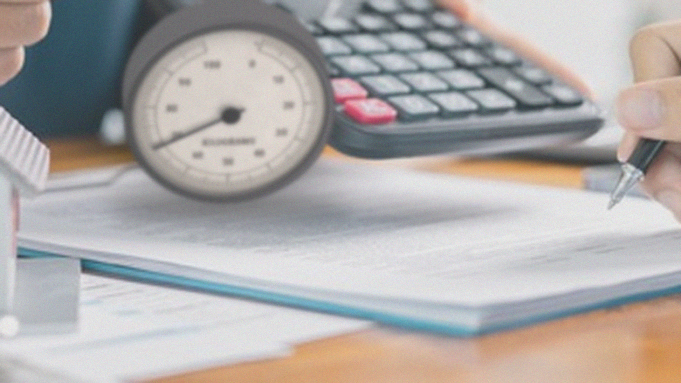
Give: 70,kg
